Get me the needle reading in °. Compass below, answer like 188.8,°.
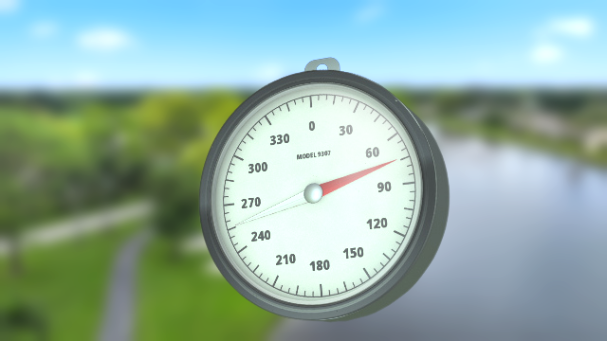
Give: 75,°
